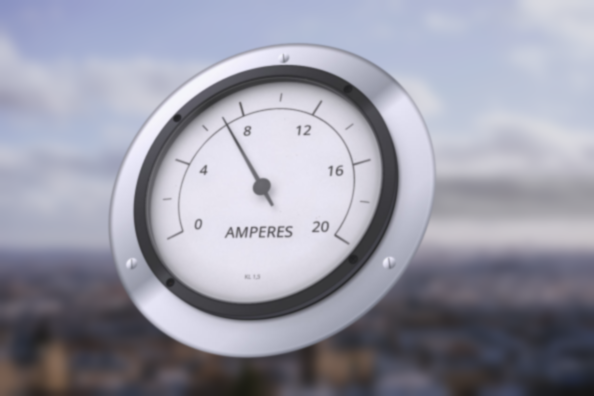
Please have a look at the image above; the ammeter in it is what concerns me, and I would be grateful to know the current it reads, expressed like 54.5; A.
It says 7; A
